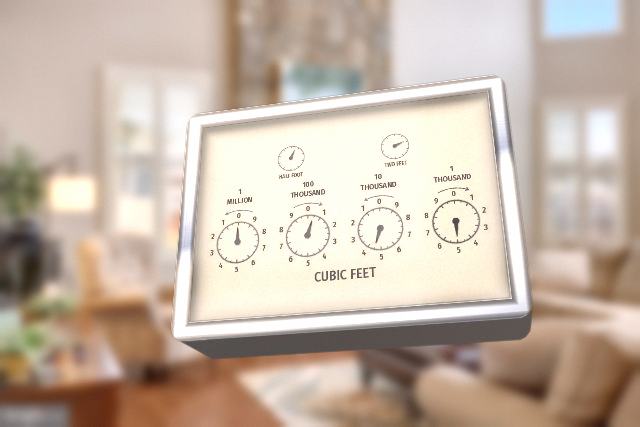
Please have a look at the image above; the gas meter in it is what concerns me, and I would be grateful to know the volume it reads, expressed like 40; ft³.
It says 4500; ft³
